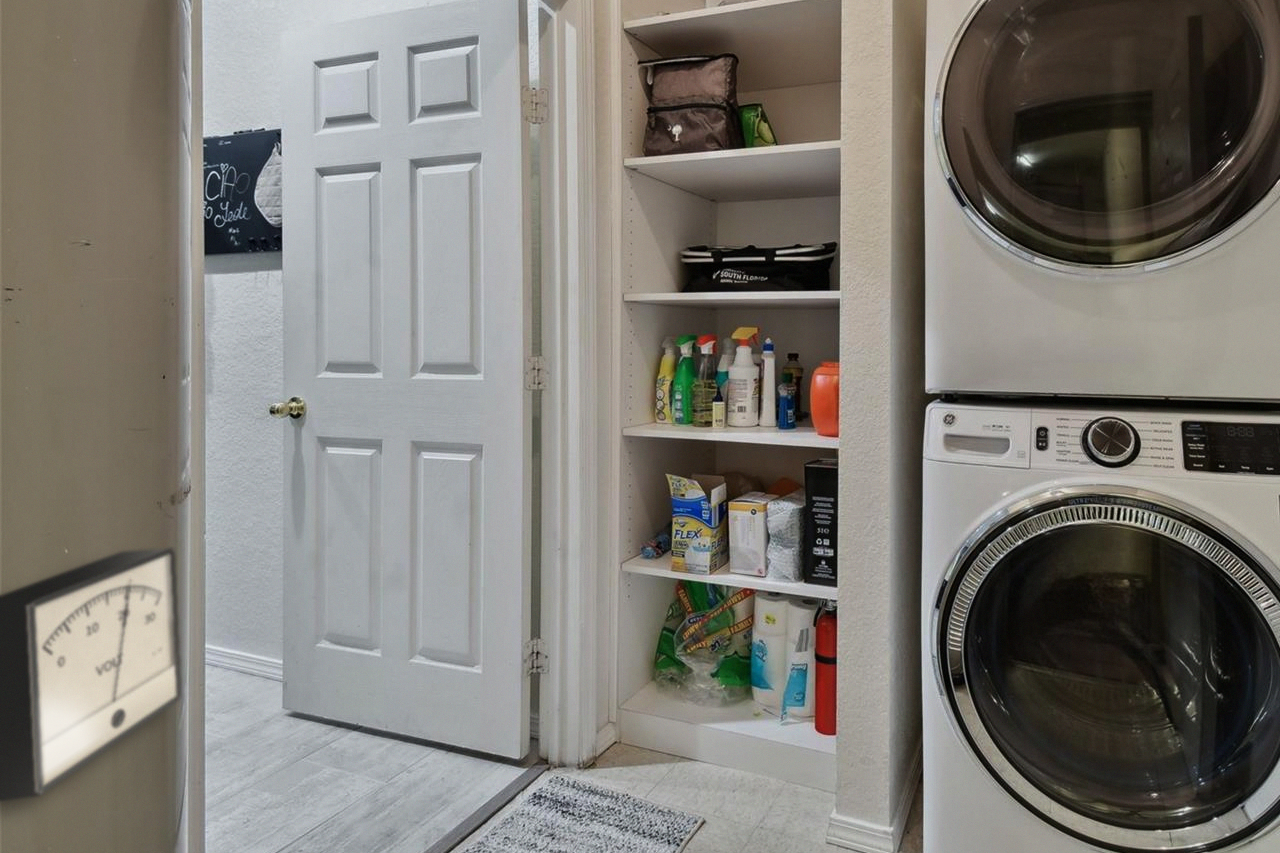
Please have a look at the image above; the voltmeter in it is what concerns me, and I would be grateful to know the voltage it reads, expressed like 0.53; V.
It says 20; V
